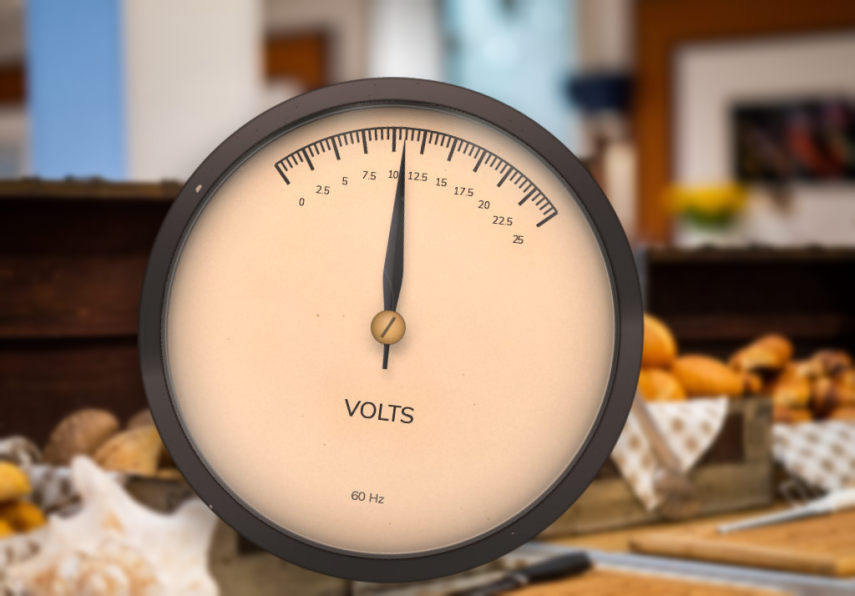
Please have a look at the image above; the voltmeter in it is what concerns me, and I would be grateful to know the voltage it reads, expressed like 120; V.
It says 11; V
